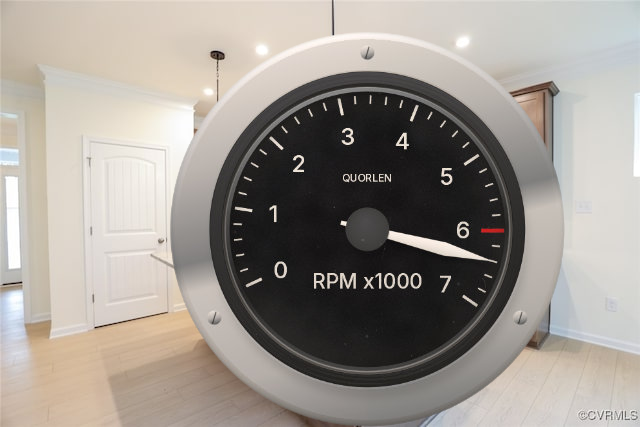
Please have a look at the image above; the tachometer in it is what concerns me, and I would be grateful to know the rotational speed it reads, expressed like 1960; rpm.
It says 6400; rpm
